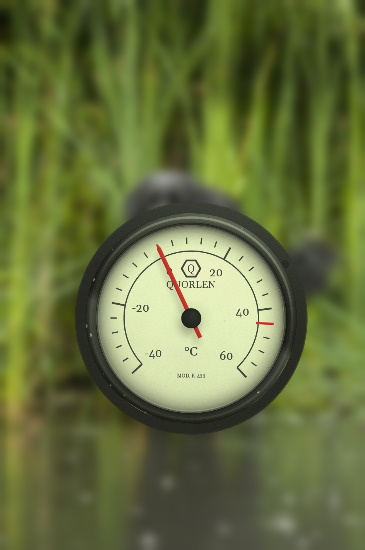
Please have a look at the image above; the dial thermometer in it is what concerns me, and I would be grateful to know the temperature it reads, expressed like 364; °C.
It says 0; °C
